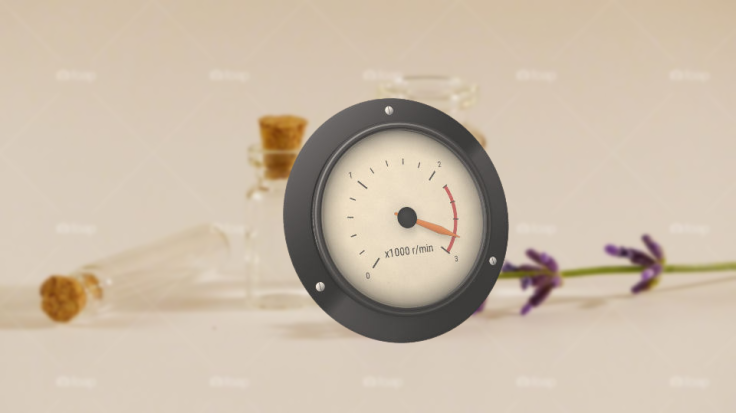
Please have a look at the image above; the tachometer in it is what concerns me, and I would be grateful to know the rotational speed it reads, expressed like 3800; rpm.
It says 2800; rpm
